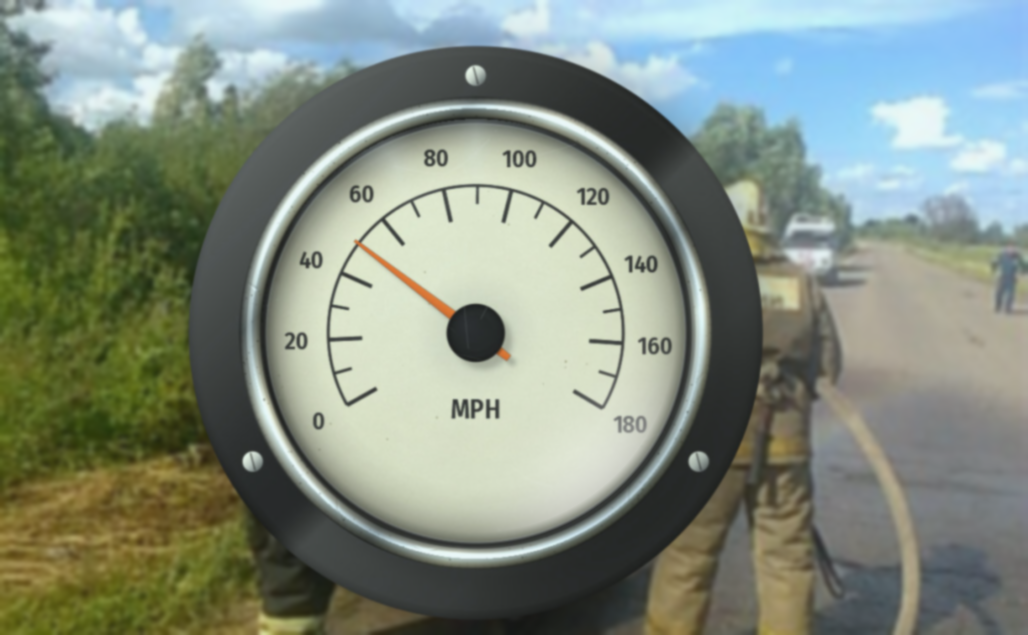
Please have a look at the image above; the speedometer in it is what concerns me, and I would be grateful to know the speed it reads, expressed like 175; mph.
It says 50; mph
